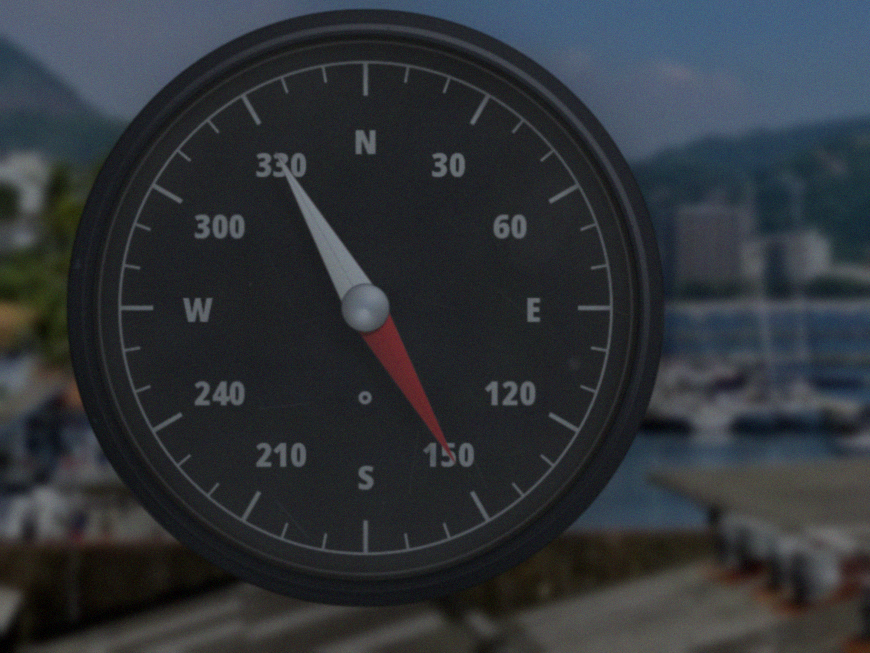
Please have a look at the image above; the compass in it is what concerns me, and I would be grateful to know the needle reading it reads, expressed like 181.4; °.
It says 150; °
